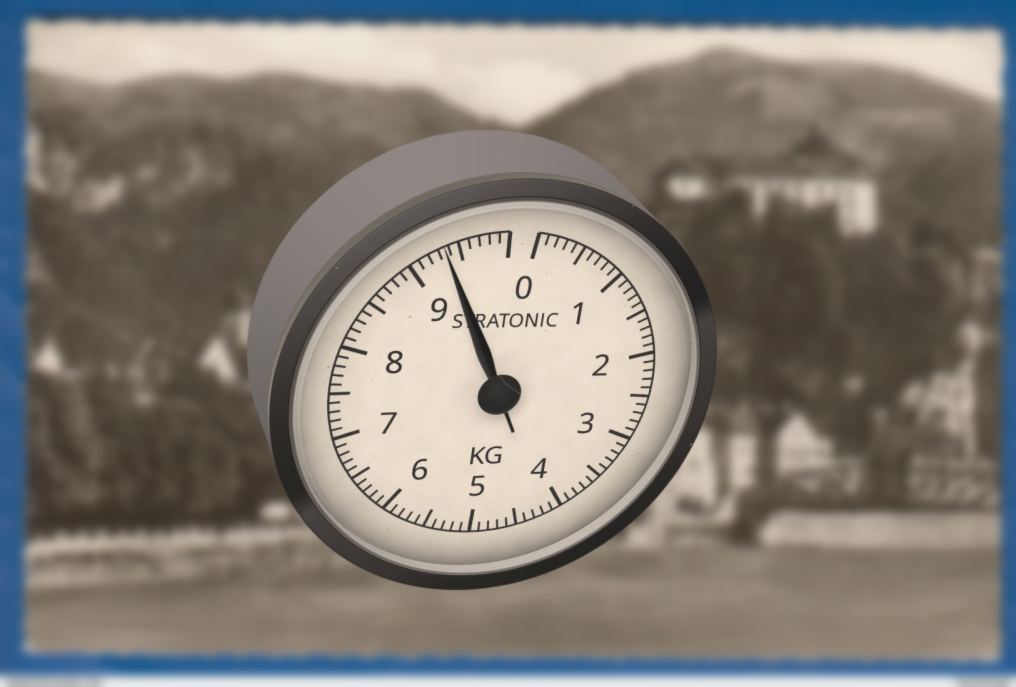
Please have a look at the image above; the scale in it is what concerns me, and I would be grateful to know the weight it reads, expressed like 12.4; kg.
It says 9.35; kg
